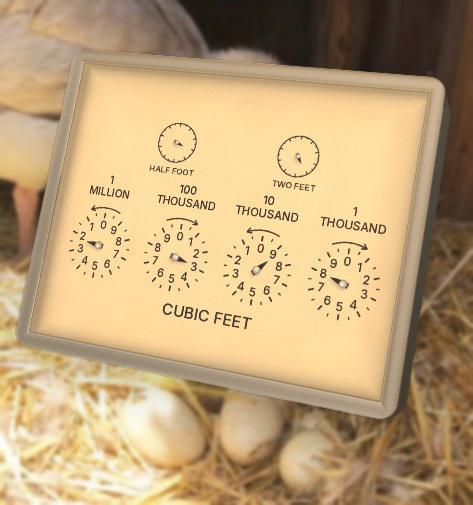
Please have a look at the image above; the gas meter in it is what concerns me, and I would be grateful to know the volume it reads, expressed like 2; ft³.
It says 228800; ft³
